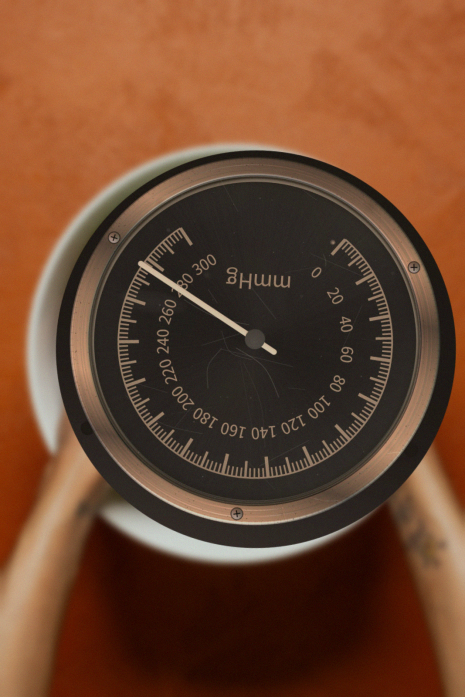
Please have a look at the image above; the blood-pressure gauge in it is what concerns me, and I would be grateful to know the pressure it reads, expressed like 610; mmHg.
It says 276; mmHg
